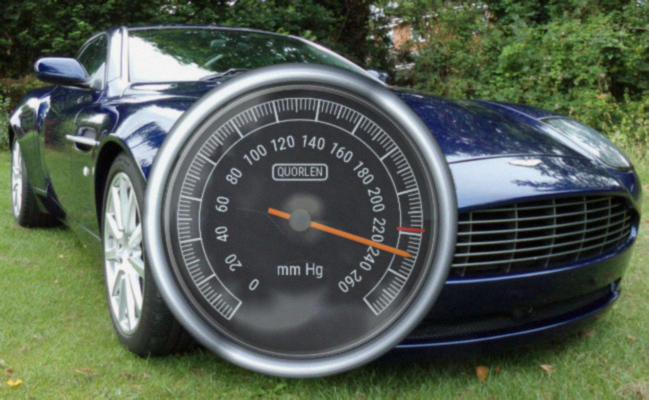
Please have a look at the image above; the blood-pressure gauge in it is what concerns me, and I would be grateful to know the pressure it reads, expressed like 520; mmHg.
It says 230; mmHg
